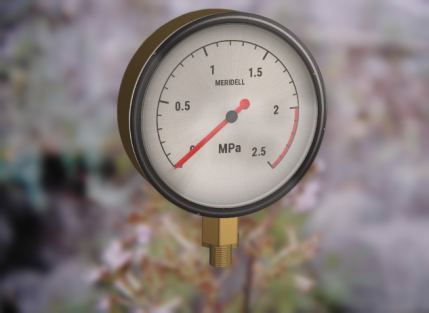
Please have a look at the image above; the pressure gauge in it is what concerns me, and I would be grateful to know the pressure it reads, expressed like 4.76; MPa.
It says 0; MPa
